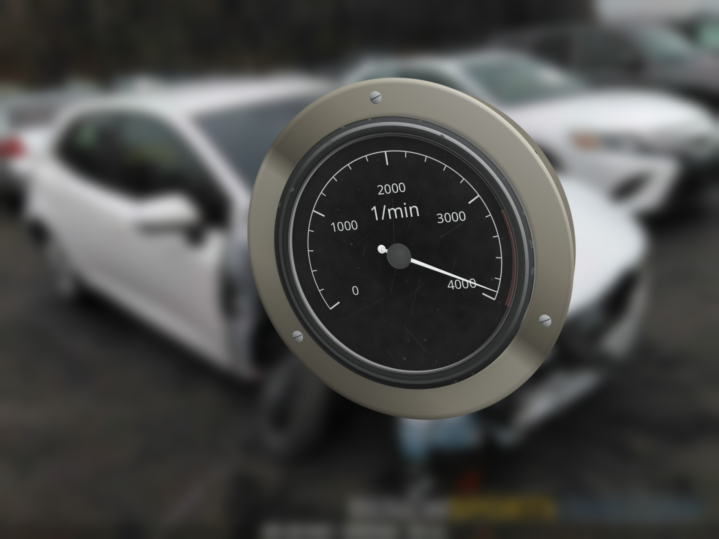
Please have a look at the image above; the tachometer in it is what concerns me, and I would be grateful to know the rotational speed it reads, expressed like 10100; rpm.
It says 3900; rpm
